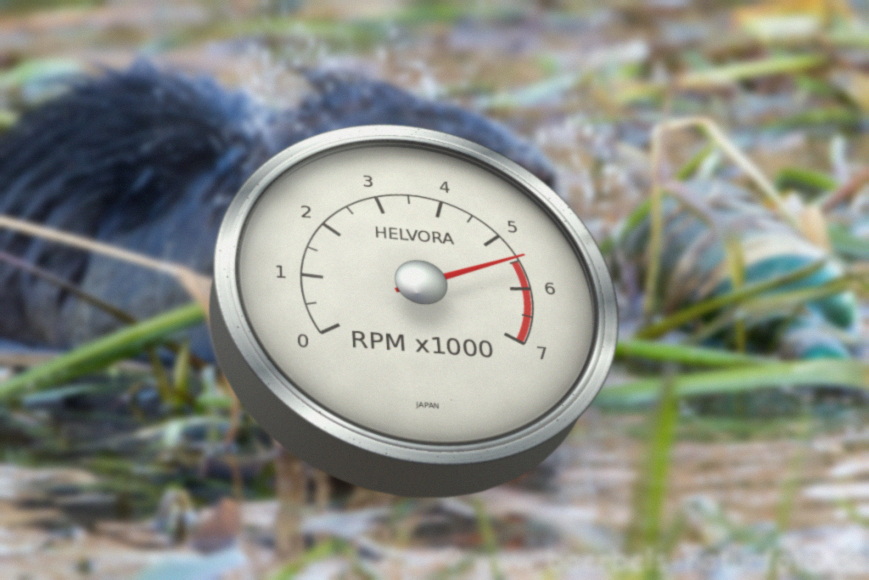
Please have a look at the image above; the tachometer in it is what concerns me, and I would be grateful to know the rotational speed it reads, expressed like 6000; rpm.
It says 5500; rpm
